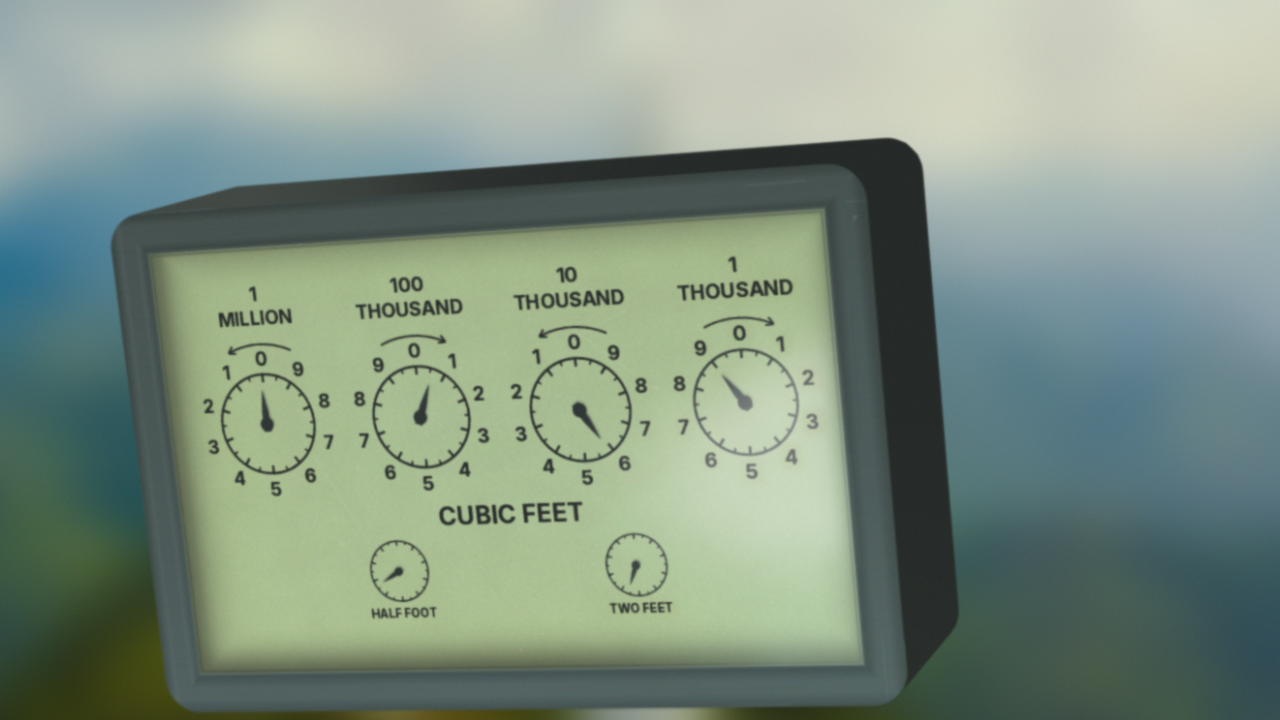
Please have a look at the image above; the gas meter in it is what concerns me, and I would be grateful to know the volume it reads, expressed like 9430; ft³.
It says 5900; ft³
